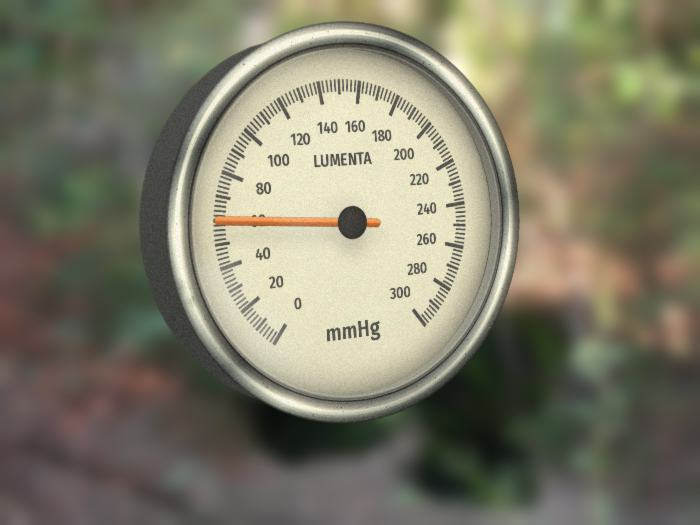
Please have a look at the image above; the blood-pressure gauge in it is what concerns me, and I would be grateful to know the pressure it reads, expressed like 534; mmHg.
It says 60; mmHg
